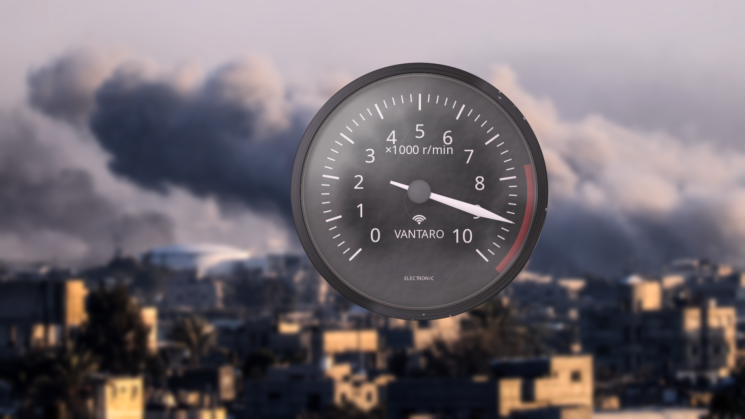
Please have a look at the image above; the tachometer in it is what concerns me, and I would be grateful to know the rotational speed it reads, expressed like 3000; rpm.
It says 9000; rpm
